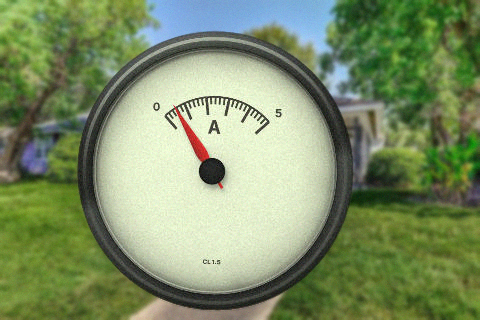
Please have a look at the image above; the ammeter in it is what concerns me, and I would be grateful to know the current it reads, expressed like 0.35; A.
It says 0.6; A
